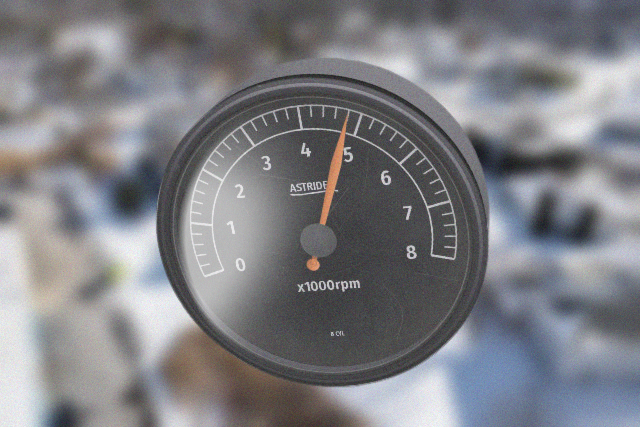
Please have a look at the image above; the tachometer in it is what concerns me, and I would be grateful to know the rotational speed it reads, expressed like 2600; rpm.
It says 4800; rpm
